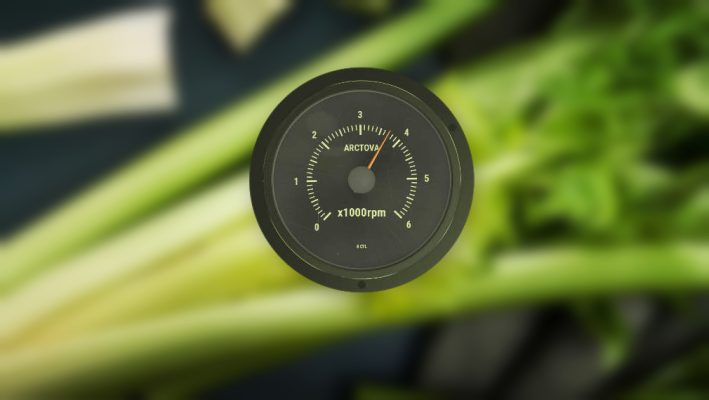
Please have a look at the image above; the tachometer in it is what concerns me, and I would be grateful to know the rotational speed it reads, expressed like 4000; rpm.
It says 3700; rpm
